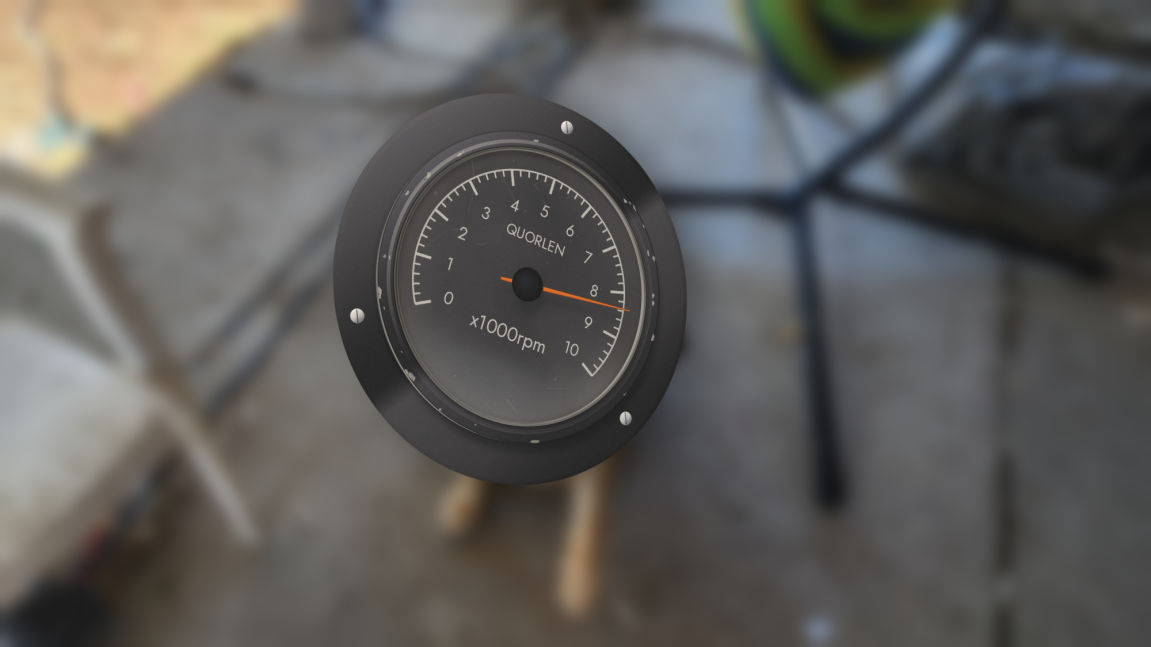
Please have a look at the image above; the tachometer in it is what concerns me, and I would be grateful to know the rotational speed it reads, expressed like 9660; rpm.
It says 8400; rpm
